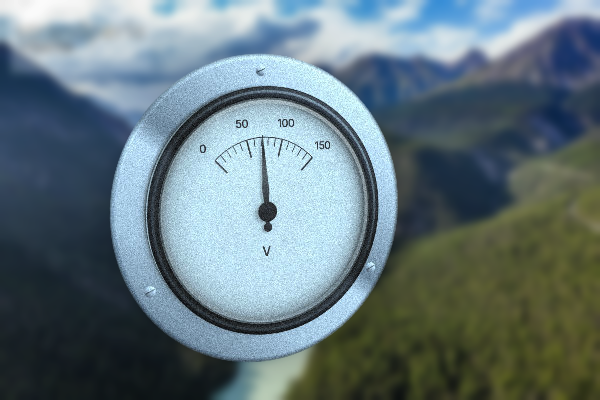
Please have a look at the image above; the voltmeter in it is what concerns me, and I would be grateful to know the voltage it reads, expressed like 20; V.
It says 70; V
